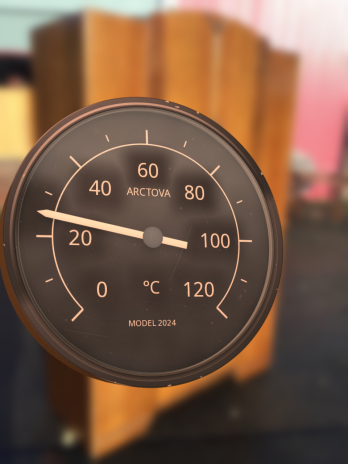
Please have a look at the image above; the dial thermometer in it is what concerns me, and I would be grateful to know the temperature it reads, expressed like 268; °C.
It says 25; °C
